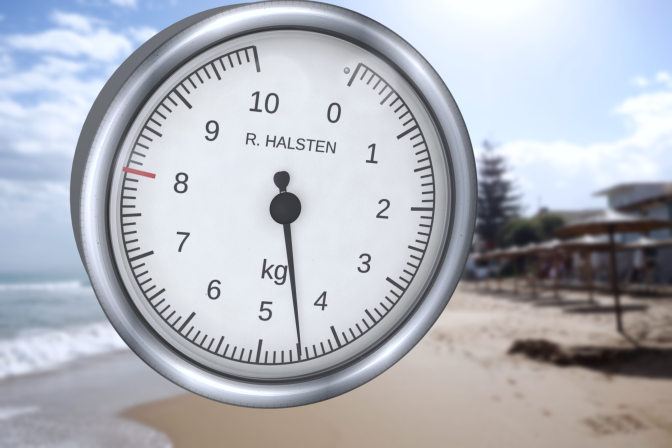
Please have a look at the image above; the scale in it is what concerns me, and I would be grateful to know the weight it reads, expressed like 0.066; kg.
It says 4.5; kg
